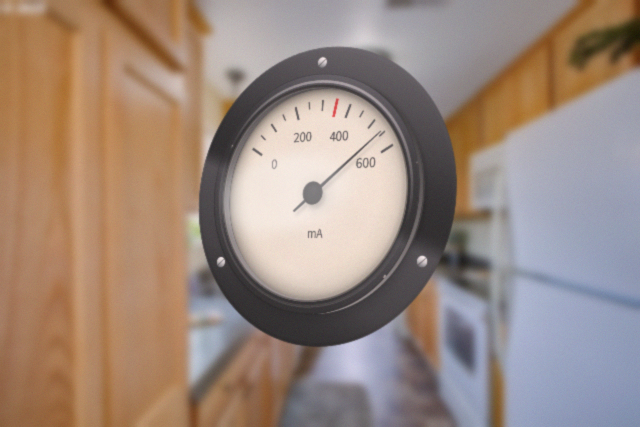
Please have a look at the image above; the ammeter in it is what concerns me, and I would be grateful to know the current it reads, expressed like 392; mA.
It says 550; mA
